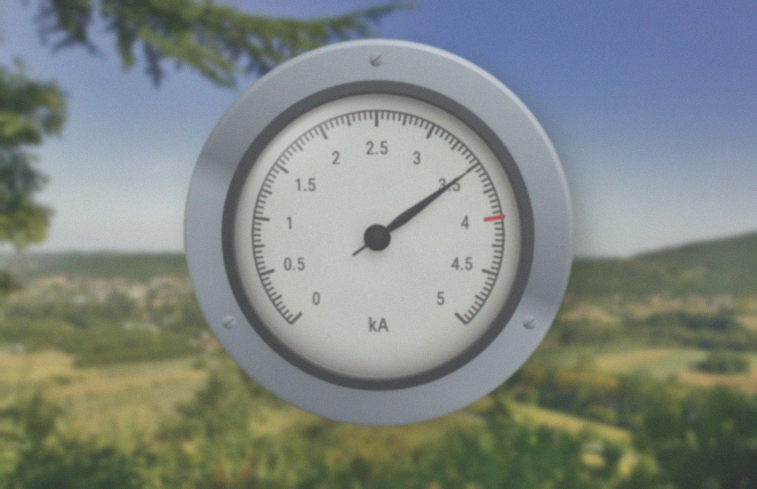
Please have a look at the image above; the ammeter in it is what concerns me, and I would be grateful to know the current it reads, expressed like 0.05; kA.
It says 3.5; kA
